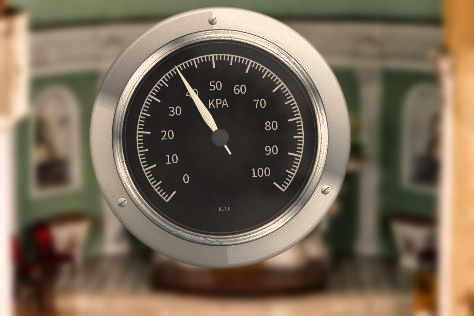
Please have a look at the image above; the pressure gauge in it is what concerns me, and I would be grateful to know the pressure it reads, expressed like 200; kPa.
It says 40; kPa
